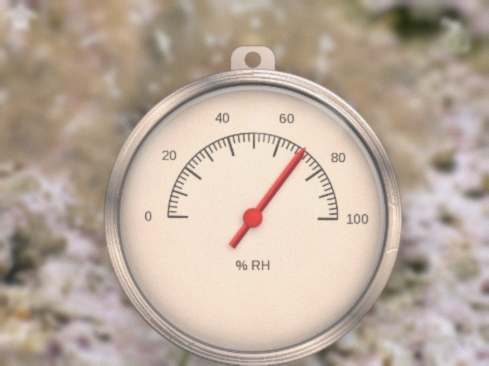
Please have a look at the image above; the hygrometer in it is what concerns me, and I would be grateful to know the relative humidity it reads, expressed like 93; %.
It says 70; %
